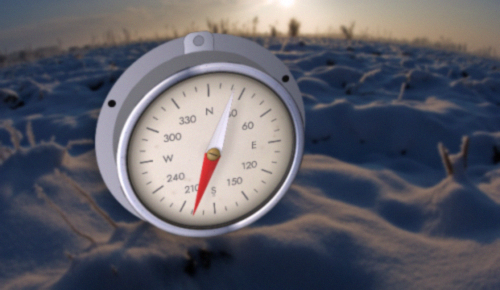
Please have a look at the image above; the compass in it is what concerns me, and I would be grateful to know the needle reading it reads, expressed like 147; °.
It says 200; °
